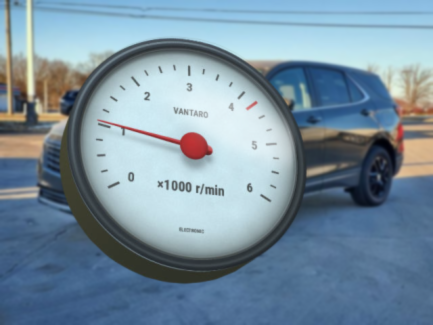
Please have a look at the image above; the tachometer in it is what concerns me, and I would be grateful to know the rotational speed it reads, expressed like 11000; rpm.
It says 1000; rpm
